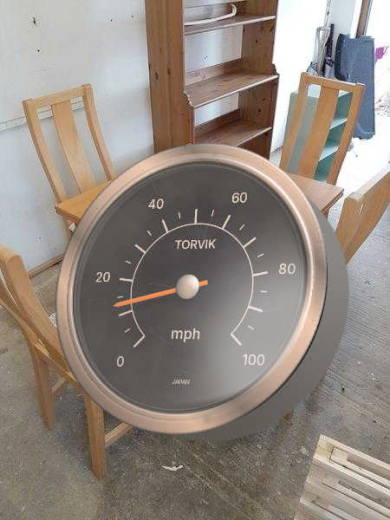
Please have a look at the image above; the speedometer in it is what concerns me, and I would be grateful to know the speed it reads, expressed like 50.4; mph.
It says 12.5; mph
